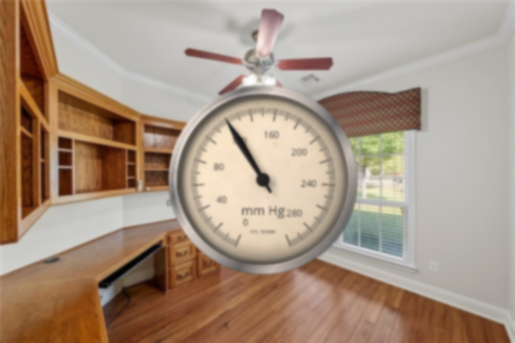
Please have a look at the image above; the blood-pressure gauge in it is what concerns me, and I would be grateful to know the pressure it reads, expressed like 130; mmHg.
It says 120; mmHg
